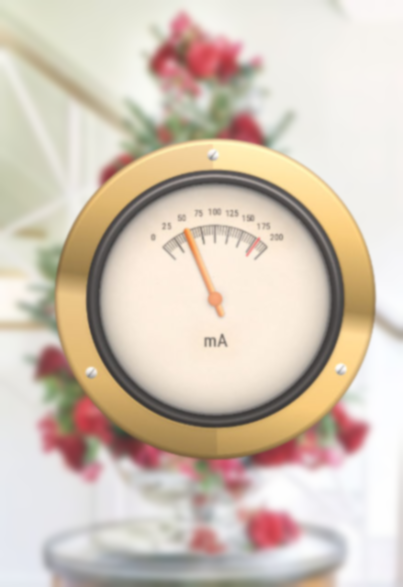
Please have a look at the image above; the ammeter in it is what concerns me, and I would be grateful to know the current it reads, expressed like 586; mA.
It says 50; mA
